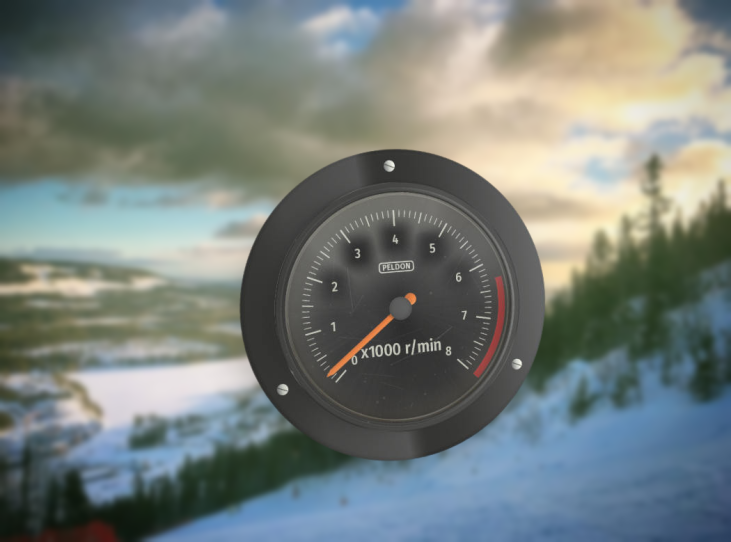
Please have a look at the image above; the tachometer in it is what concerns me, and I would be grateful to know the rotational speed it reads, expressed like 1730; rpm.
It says 200; rpm
